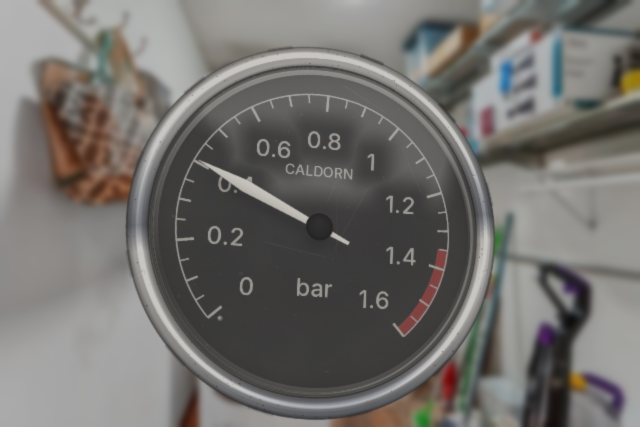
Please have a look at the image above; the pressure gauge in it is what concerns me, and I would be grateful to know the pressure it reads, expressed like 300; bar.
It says 0.4; bar
